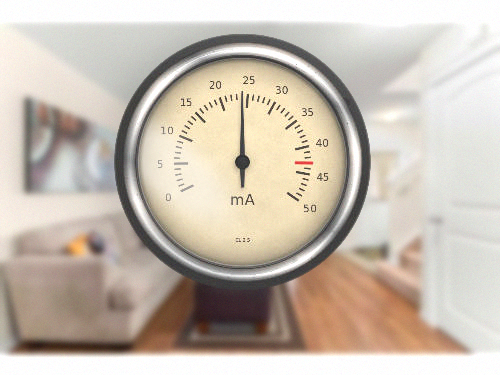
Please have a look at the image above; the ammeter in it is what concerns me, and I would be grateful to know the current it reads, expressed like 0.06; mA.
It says 24; mA
